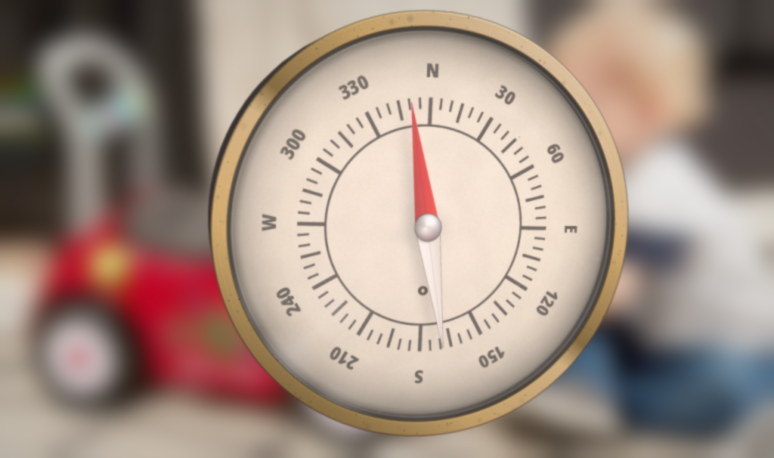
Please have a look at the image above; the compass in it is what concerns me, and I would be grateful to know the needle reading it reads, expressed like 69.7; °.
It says 350; °
